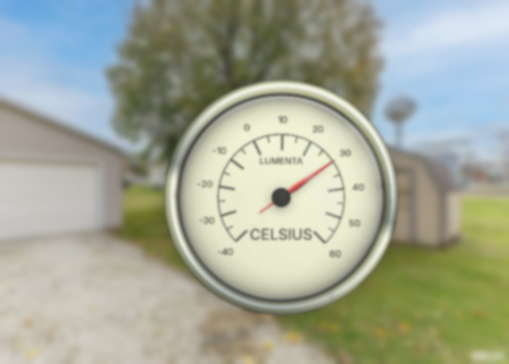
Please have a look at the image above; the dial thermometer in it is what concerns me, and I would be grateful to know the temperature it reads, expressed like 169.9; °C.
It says 30; °C
